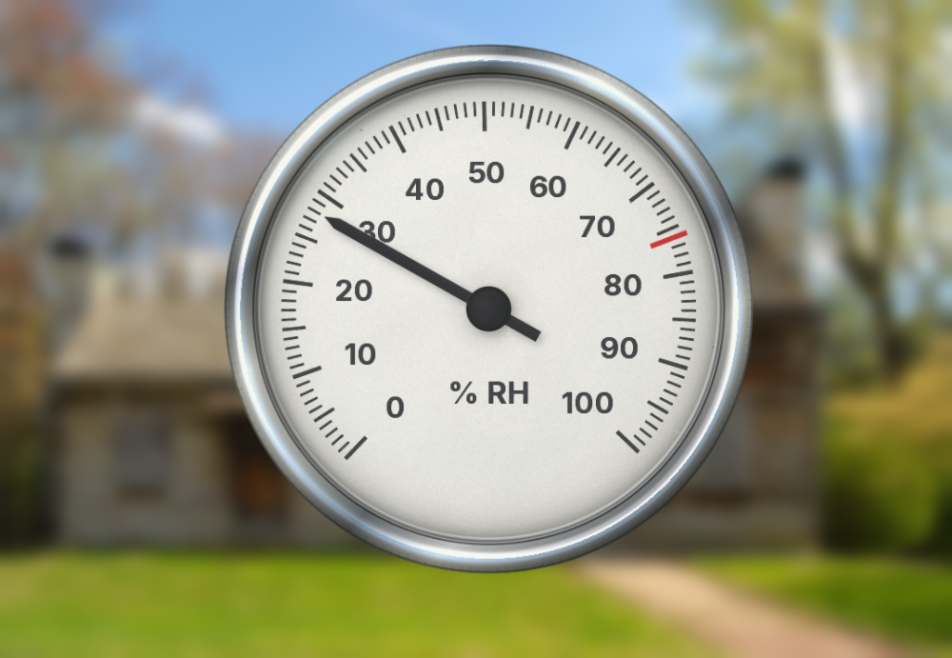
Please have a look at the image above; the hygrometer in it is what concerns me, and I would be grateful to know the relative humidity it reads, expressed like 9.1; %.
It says 28; %
